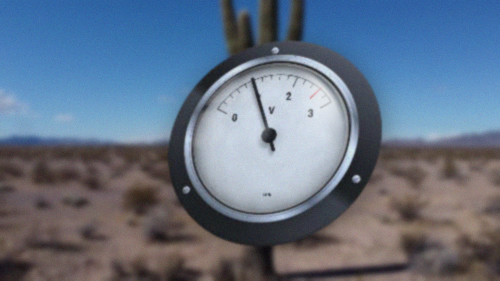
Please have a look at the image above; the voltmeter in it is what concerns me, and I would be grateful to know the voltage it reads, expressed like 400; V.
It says 1; V
